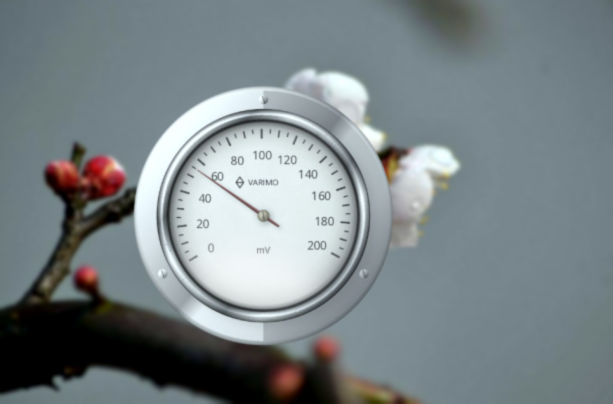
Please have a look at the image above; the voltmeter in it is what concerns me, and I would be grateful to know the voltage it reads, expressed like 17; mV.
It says 55; mV
